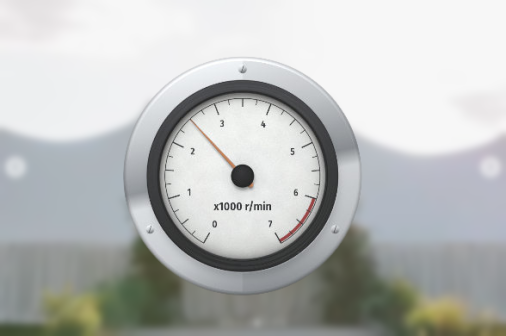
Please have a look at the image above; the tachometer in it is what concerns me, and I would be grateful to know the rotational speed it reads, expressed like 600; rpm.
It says 2500; rpm
